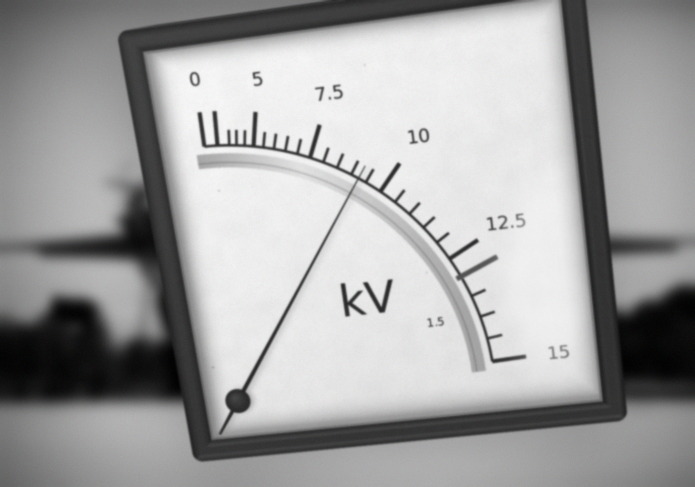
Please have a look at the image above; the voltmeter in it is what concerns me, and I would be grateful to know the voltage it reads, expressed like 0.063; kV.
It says 9.25; kV
